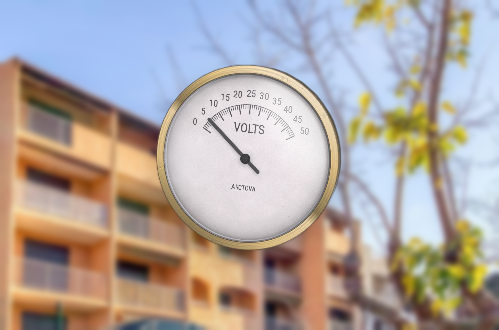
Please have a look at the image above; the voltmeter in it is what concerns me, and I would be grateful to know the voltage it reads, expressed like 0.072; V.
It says 5; V
